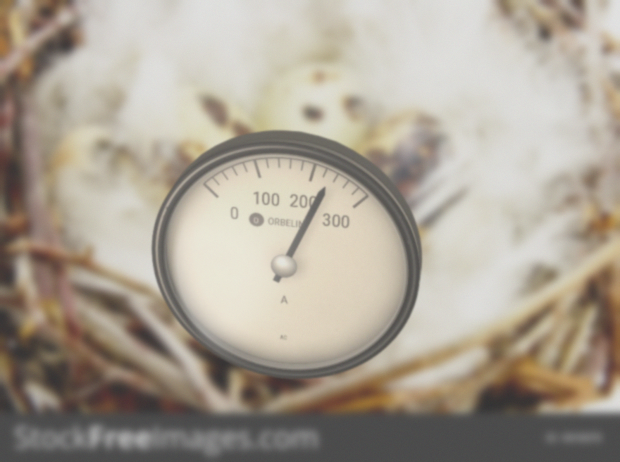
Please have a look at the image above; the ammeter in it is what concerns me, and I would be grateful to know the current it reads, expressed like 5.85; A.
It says 230; A
